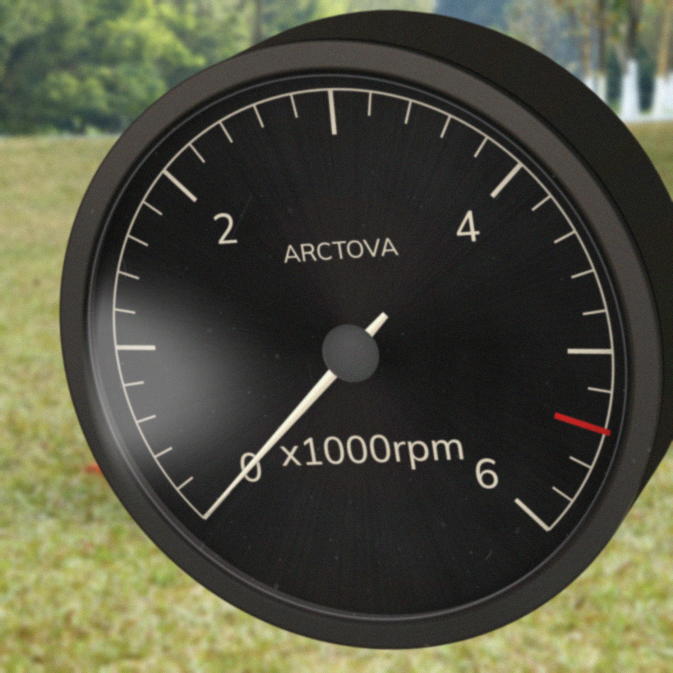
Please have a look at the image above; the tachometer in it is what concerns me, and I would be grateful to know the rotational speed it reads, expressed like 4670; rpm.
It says 0; rpm
